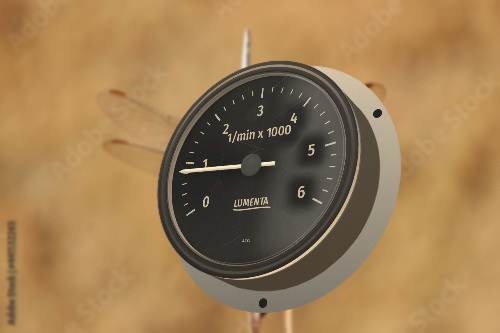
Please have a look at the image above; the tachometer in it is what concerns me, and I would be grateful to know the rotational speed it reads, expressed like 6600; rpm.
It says 800; rpm
